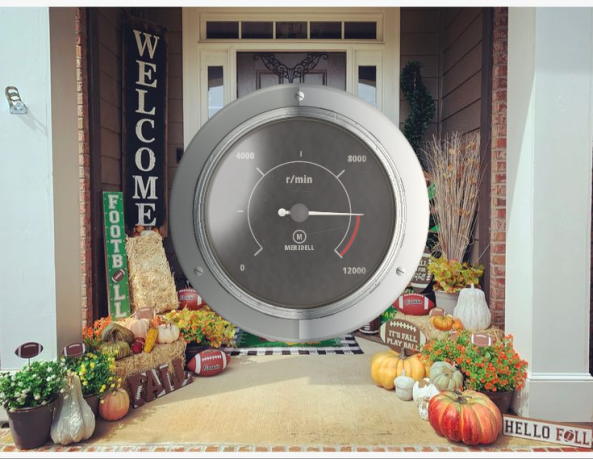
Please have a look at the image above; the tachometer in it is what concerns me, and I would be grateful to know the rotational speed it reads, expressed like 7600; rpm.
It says 10000; rpm
